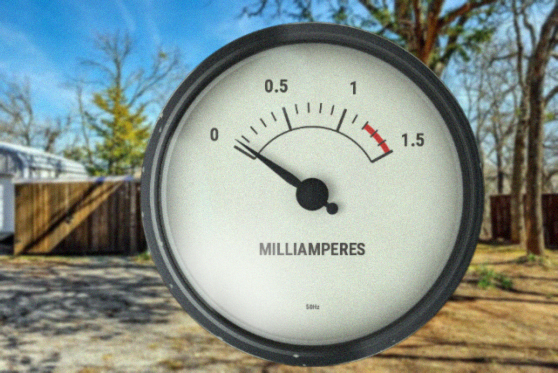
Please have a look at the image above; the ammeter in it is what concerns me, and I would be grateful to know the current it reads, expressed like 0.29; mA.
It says 0.05; mA
